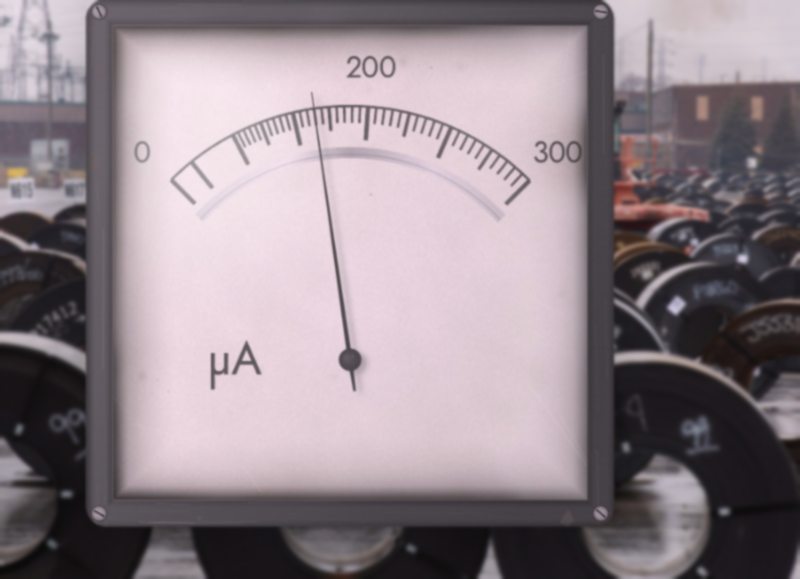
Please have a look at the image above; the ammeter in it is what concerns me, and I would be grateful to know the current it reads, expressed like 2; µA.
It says 165; µA
